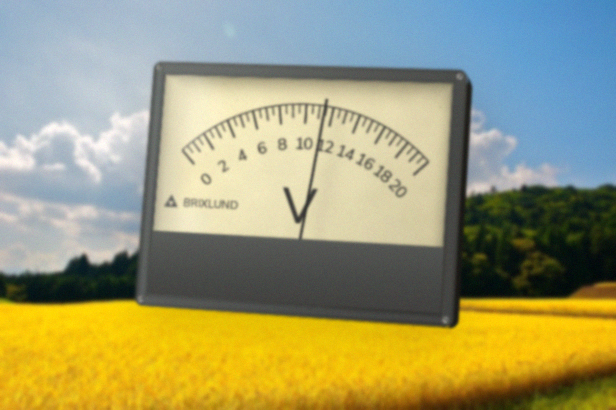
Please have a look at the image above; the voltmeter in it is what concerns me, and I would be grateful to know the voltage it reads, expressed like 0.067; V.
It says 11.5; V
